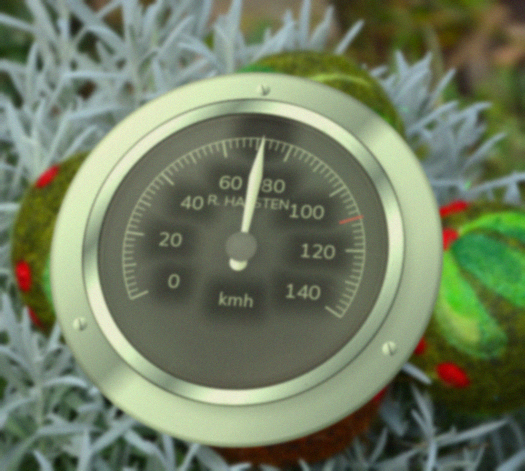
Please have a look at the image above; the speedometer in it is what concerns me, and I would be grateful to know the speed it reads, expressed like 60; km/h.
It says 72; km/h
